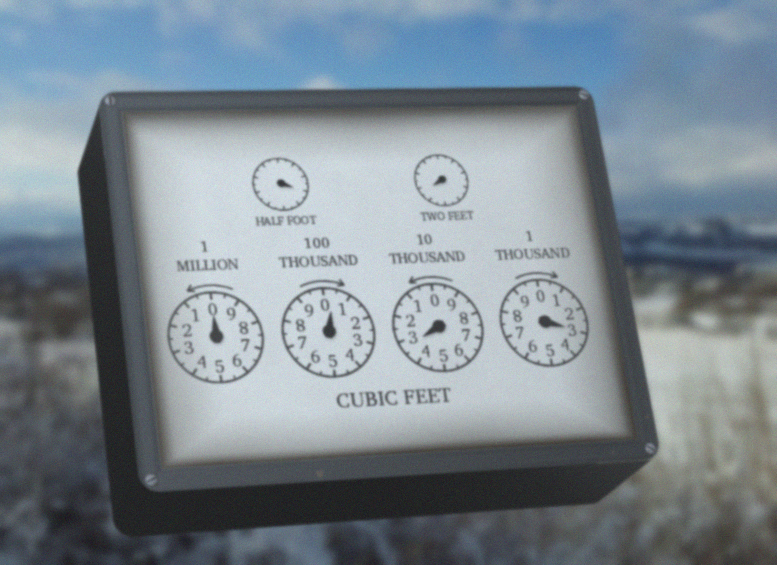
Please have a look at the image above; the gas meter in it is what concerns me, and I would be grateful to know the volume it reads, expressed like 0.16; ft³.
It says 3300; ft³
